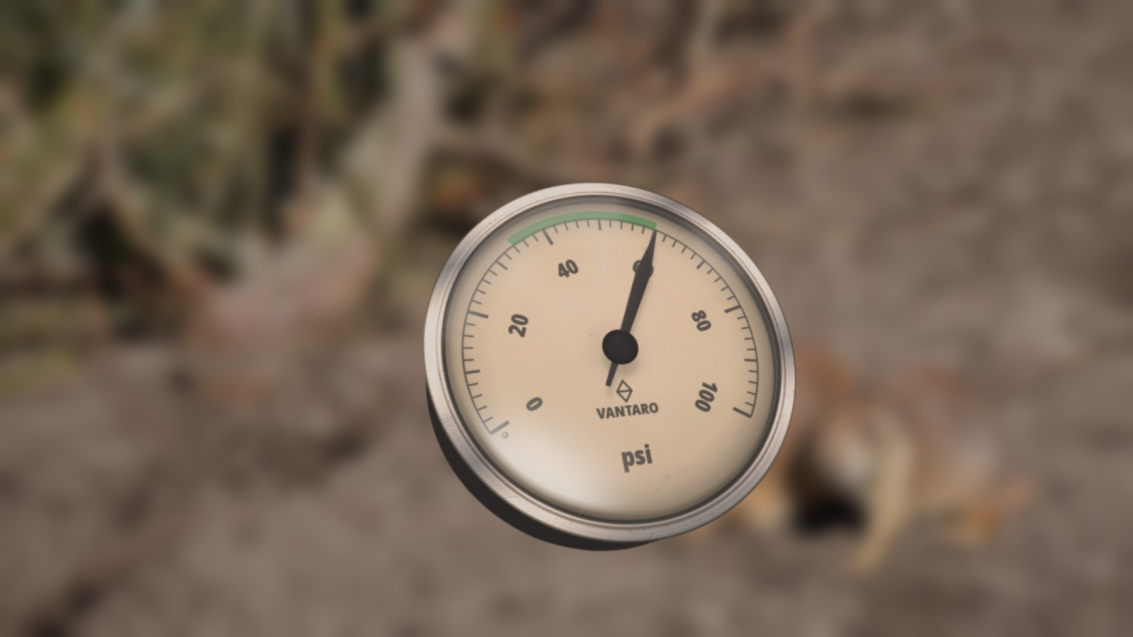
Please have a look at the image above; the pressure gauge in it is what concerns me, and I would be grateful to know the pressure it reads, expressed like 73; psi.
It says 60; psi
